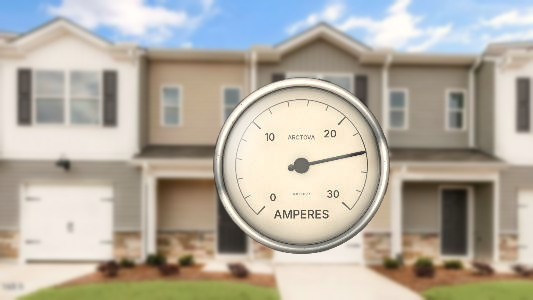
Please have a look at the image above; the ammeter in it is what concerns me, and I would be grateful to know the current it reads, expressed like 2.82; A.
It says 24; A
